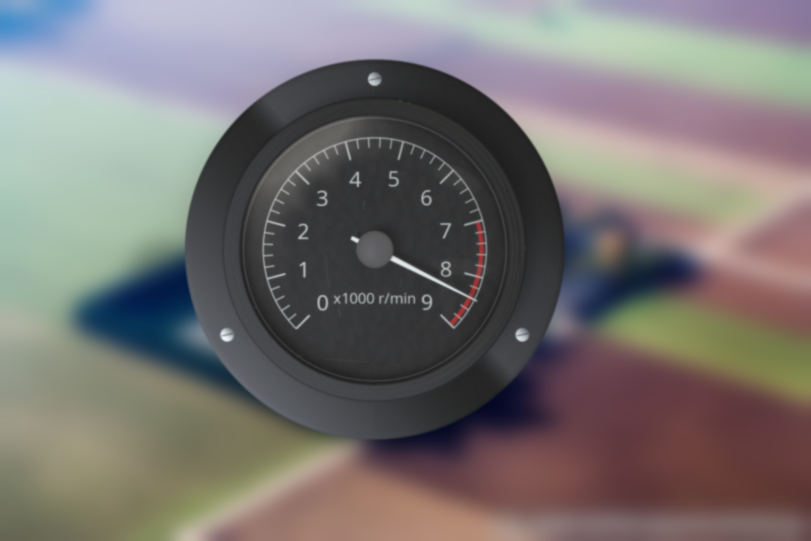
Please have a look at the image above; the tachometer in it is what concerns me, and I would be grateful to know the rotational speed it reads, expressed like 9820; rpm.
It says 8400; rpm
